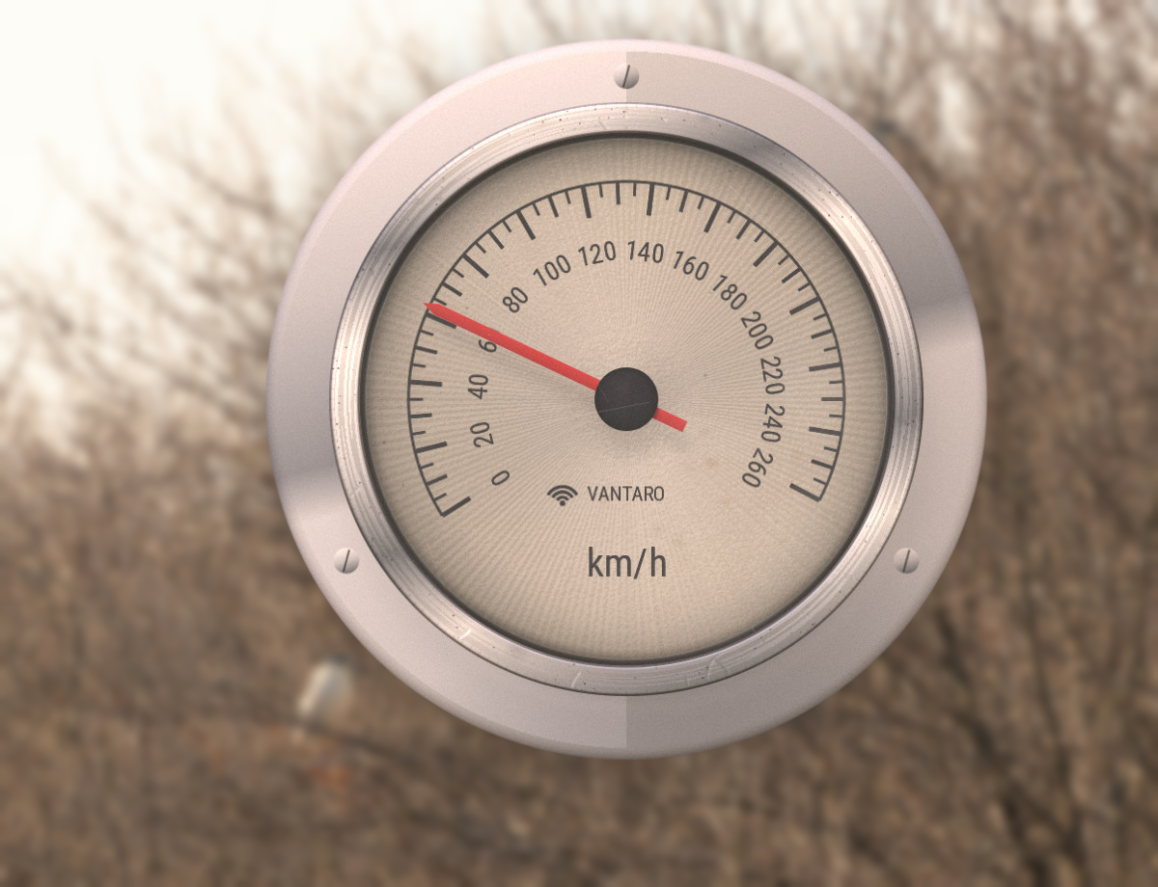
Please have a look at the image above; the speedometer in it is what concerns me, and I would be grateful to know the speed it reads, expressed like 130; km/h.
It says 62.5; km/h
